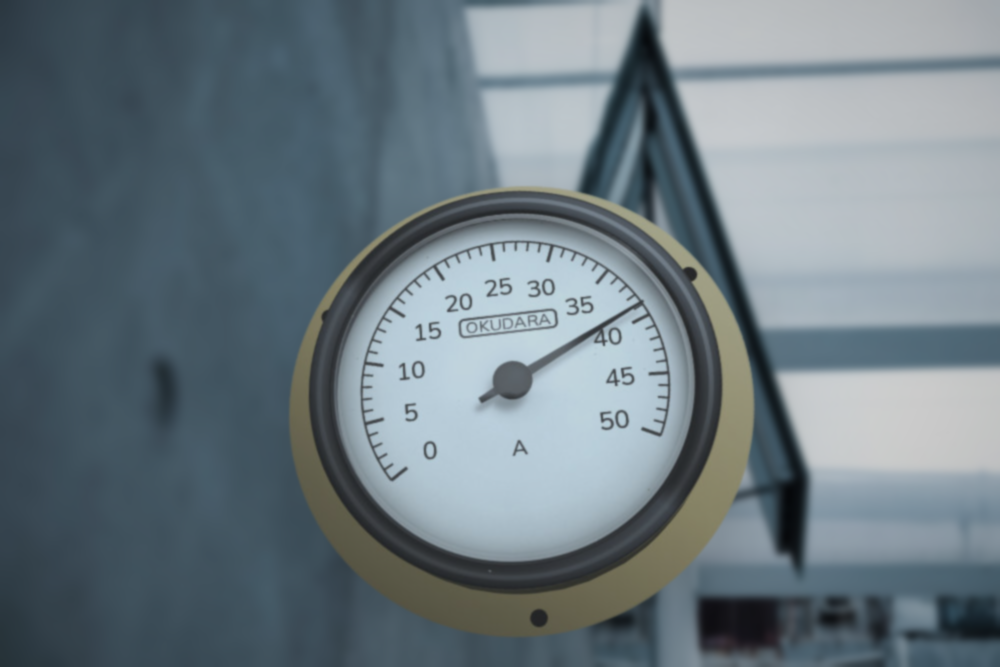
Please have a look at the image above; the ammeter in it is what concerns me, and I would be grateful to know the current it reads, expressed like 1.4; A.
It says 39; A
